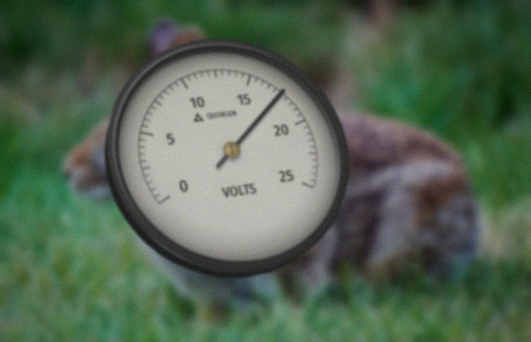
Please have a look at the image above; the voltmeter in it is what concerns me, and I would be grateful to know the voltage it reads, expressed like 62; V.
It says 17.5; V
